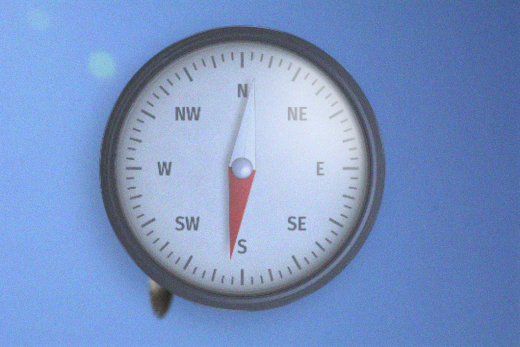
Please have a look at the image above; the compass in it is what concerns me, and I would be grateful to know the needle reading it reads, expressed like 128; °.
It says 187.5; °
